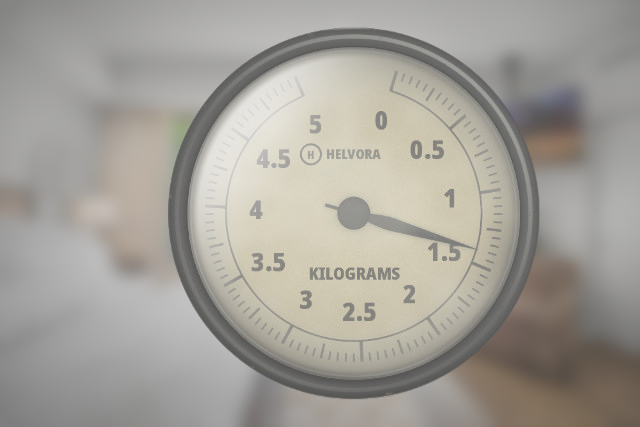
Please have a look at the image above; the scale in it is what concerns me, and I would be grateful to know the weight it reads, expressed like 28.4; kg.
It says 1.4; kg
